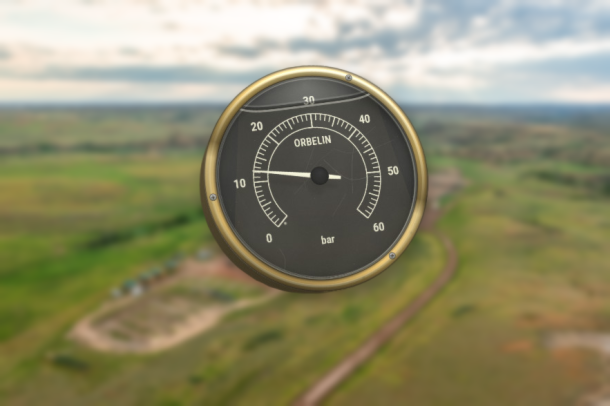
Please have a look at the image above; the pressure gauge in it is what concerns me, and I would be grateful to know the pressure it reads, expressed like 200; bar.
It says 12; bar
